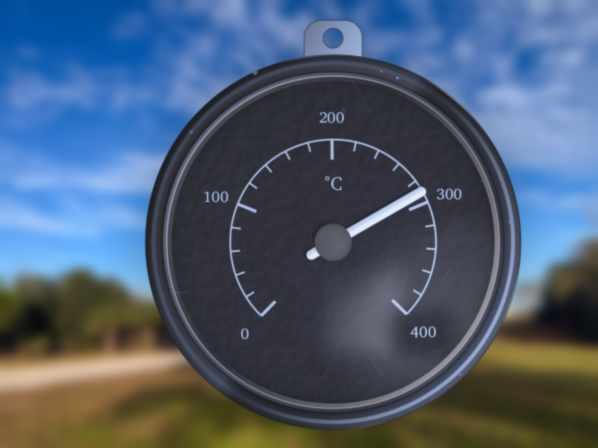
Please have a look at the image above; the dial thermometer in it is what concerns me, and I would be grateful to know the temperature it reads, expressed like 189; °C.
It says 290; °C
